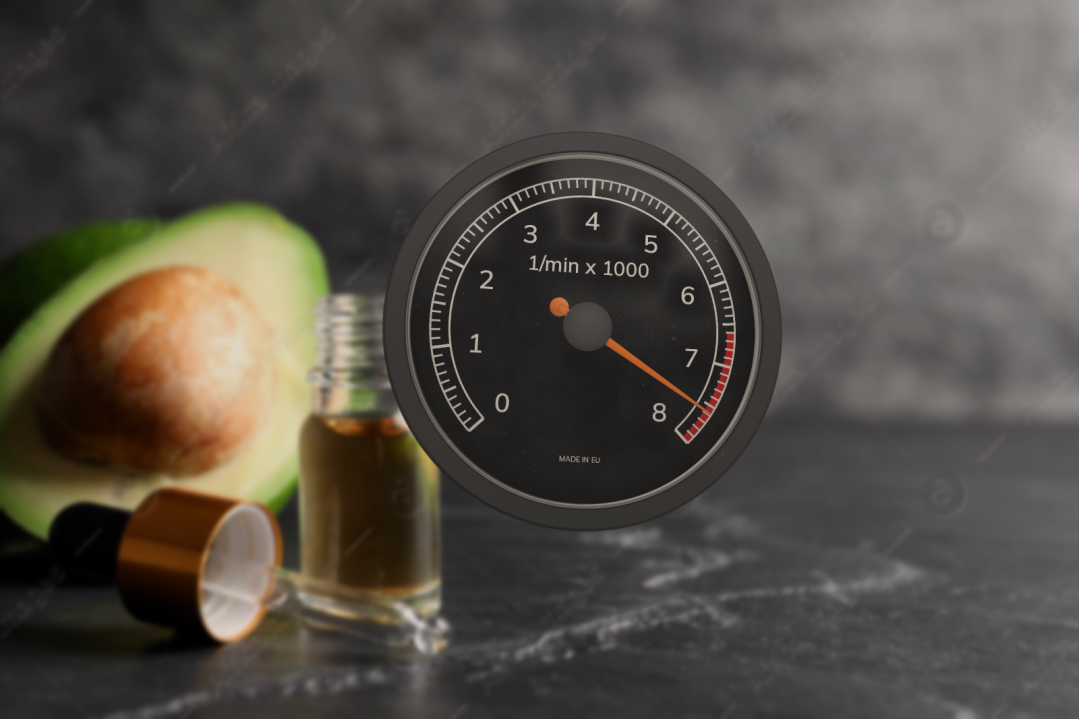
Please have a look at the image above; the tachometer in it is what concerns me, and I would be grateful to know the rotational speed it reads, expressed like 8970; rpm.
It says 7600; rpm
